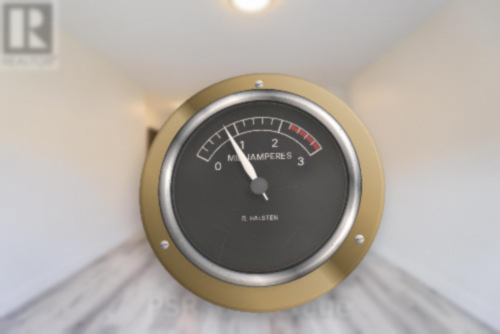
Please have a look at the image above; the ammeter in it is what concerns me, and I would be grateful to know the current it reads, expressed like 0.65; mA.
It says 0.8; mA
